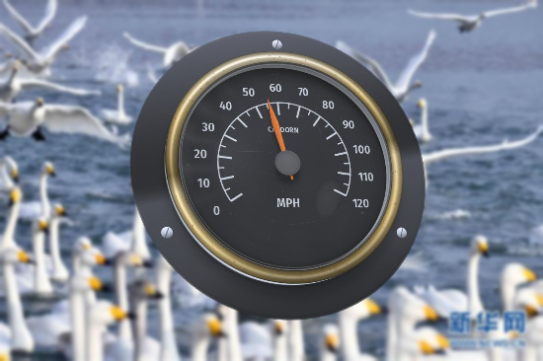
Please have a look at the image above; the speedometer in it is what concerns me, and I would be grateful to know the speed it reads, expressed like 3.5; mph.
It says 55; mph
